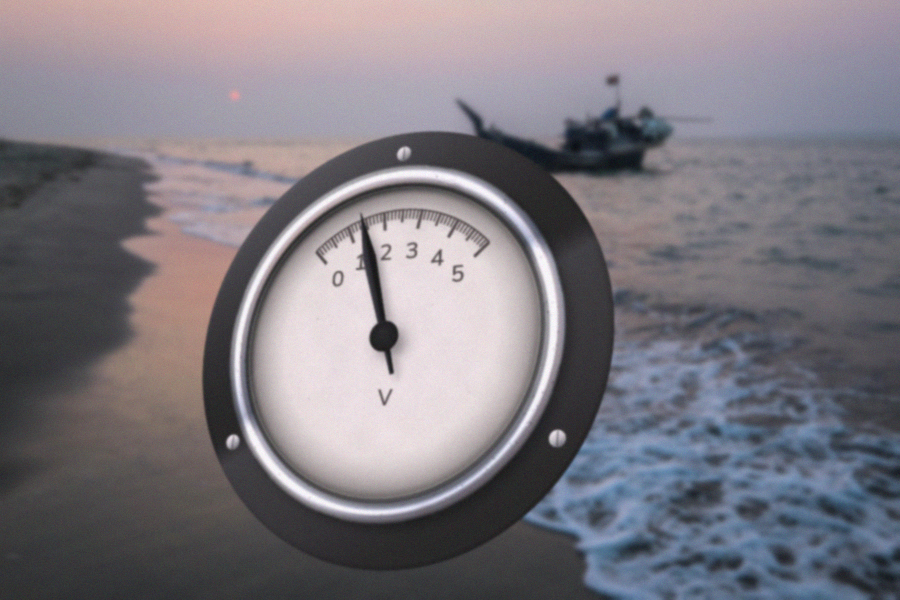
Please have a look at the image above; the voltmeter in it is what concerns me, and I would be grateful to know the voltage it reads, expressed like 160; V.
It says 1.5; V
